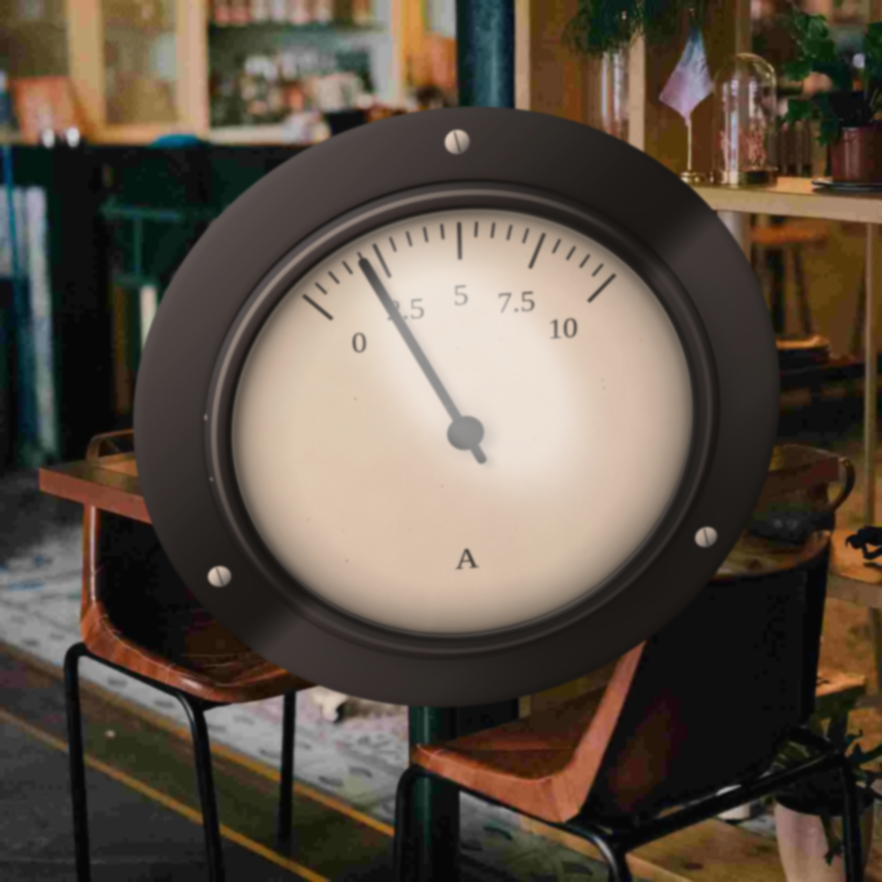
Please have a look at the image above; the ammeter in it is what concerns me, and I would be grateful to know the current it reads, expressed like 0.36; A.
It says 2; A
